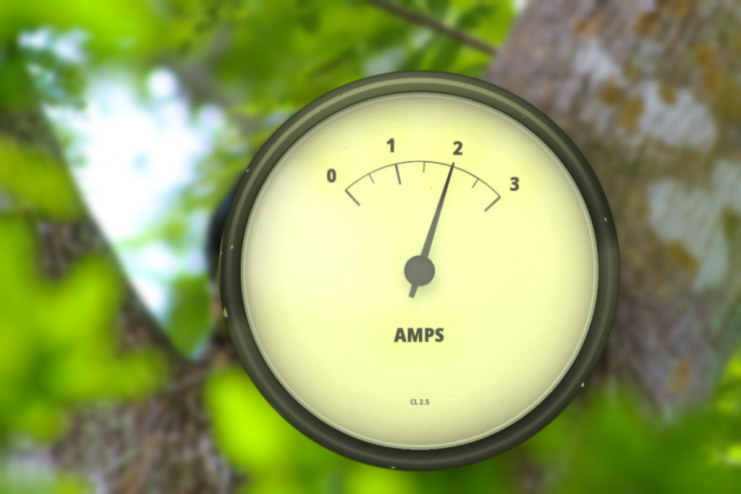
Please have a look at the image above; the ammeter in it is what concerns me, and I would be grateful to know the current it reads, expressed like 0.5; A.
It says 2; A
